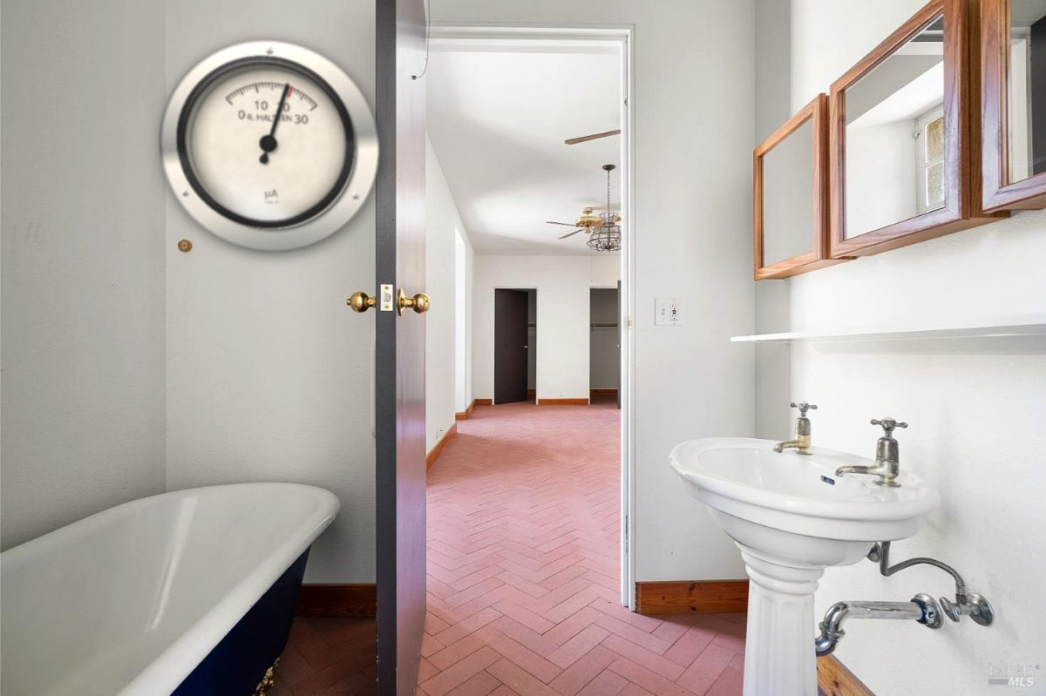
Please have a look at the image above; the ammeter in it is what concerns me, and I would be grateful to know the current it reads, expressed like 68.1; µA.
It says 20; µA
